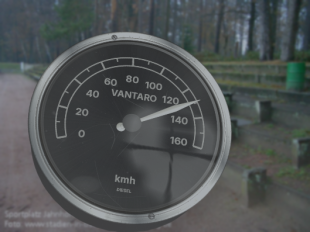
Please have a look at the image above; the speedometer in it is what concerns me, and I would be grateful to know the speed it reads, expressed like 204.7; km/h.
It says 130; km/h
